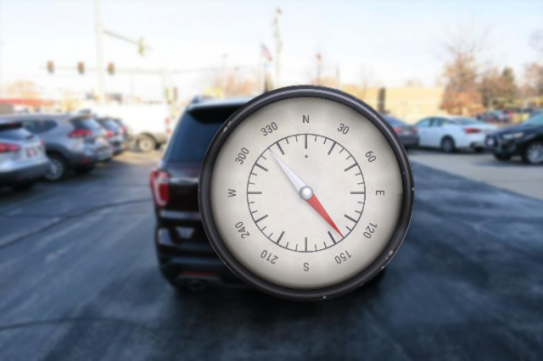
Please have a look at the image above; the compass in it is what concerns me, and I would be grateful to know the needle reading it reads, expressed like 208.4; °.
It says 140; °
